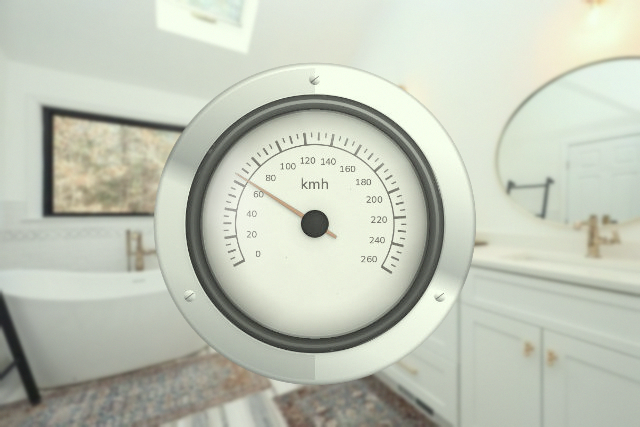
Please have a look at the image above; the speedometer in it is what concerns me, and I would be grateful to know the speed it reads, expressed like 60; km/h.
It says 65; km/h
